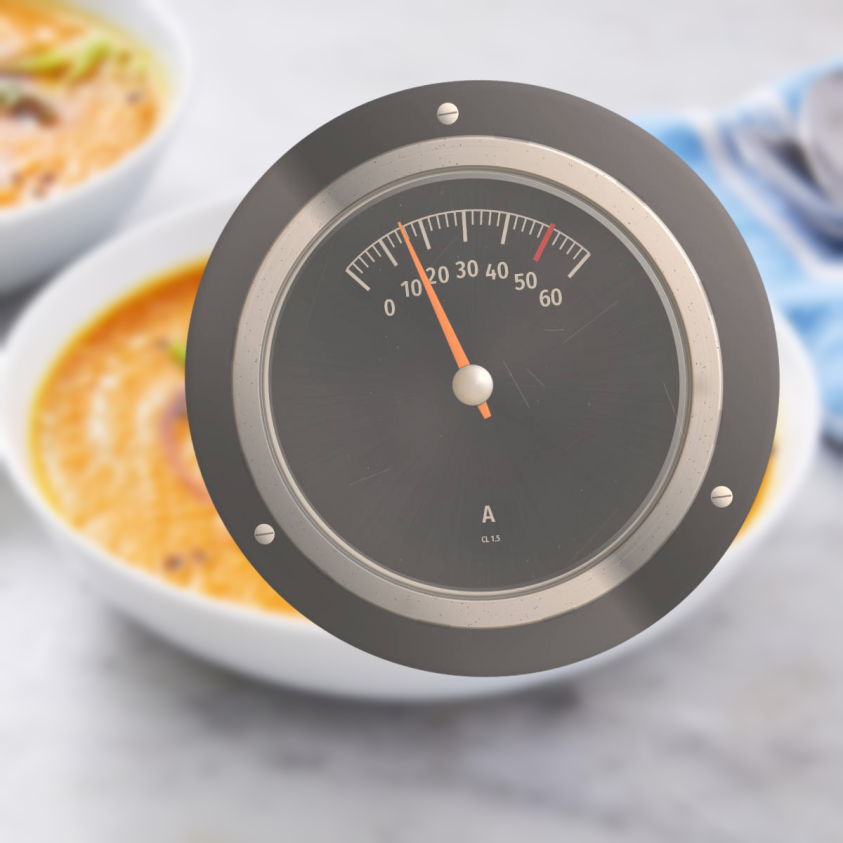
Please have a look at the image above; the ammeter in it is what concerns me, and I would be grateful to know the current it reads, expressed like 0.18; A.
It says 16; A
